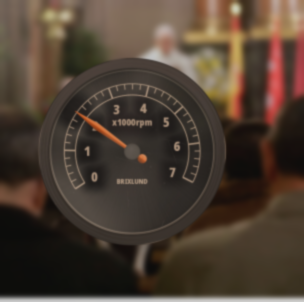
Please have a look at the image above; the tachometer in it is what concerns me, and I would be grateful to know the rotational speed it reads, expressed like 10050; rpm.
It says 2000; rpm
